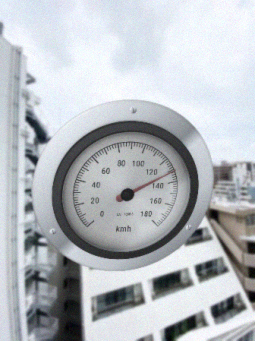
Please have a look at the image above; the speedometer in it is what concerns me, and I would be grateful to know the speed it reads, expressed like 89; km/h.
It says 130; km/h
